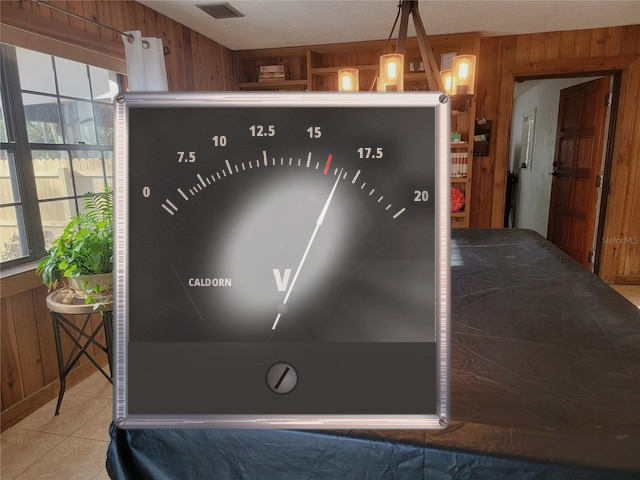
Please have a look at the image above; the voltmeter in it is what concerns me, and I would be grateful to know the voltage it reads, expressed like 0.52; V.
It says 16.75; V
